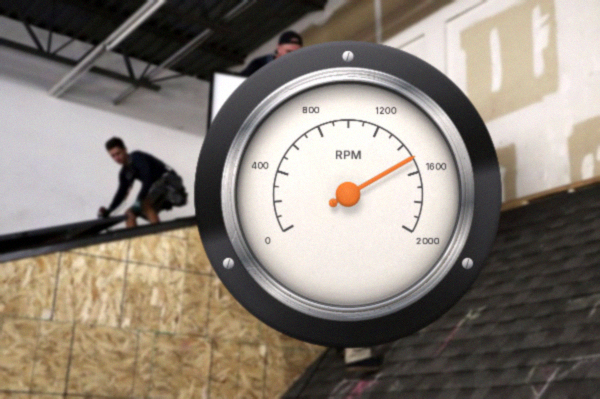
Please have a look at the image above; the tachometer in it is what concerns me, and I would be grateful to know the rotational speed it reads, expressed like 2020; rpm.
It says 1500; rpm
